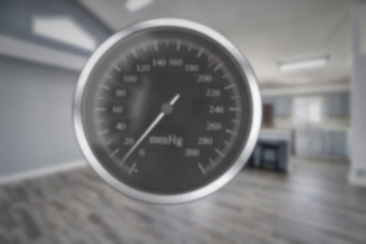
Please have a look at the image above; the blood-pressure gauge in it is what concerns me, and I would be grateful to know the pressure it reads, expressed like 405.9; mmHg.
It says 10; mmHg
